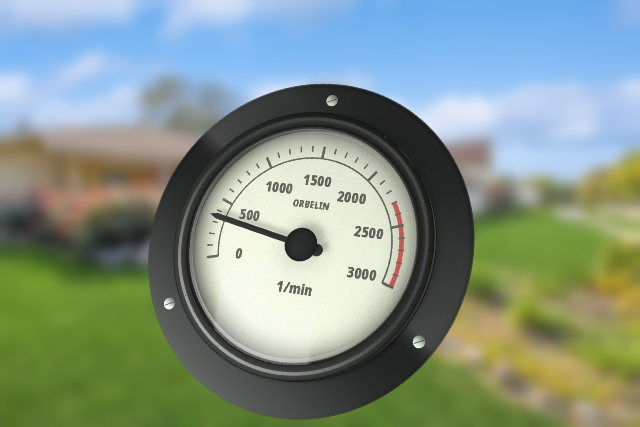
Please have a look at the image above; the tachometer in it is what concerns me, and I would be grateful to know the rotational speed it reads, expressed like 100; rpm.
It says 350; rpm
